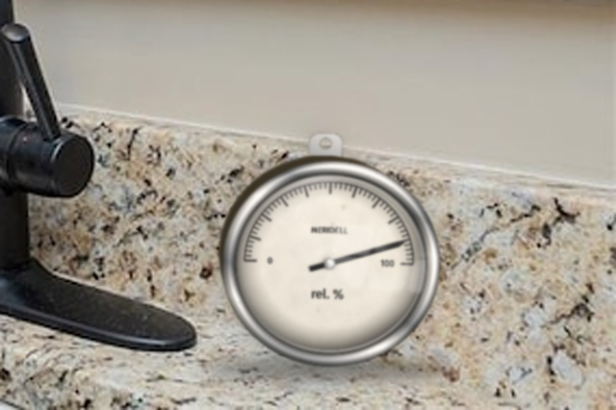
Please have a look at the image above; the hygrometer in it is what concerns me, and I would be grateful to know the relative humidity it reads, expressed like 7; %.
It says 90; %
